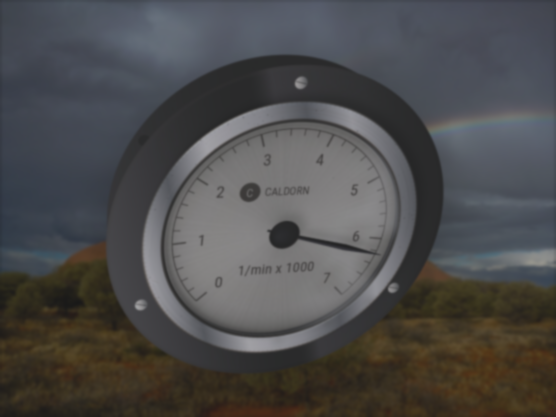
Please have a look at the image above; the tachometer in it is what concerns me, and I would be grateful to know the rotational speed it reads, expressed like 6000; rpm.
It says 6200; rpm
